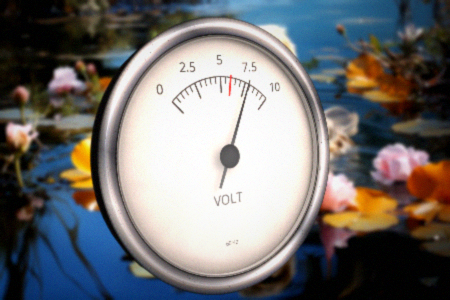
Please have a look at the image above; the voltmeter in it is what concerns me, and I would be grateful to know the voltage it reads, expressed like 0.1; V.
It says 7.5; V
